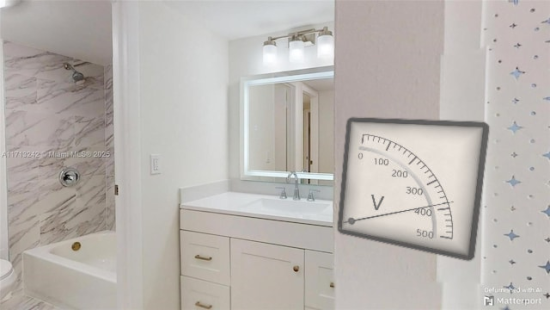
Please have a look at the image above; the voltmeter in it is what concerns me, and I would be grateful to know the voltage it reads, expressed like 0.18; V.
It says 380; V
